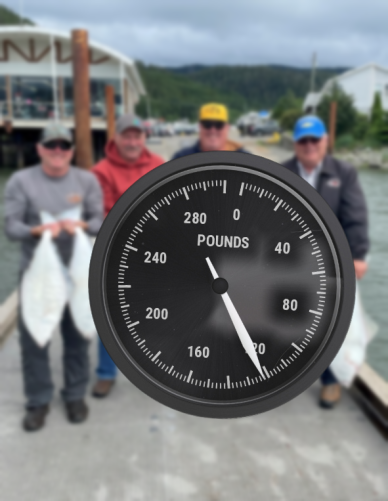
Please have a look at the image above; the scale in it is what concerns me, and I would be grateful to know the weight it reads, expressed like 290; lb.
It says 122; lb
